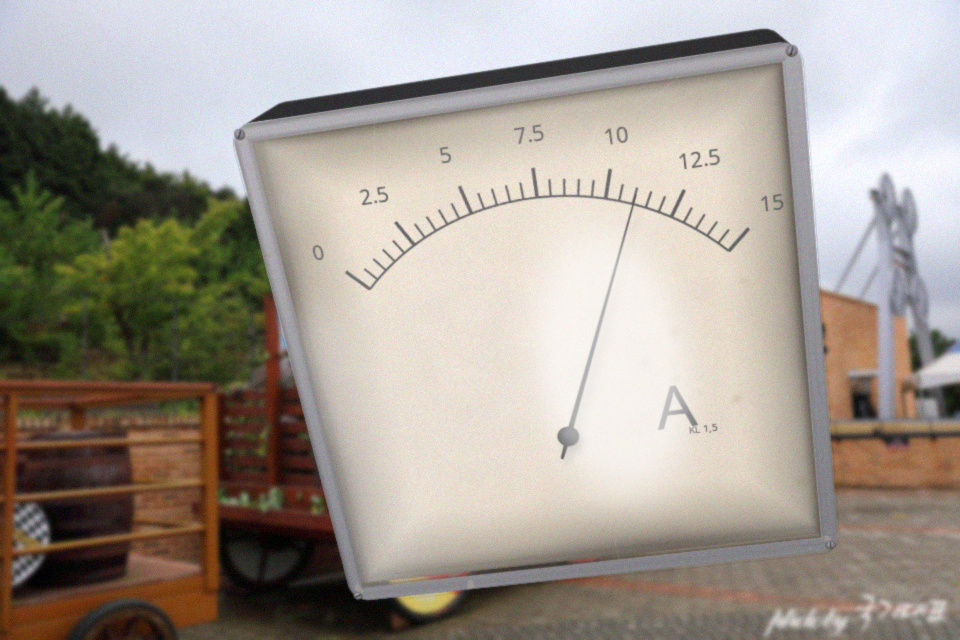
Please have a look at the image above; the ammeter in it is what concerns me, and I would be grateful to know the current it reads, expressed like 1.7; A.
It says 11; A
